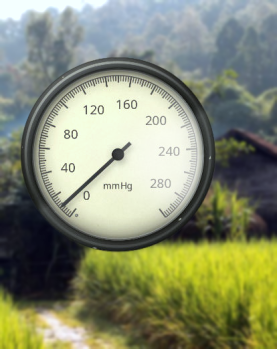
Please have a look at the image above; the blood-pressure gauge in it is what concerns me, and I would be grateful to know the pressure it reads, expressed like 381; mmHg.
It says 10; mmHg
